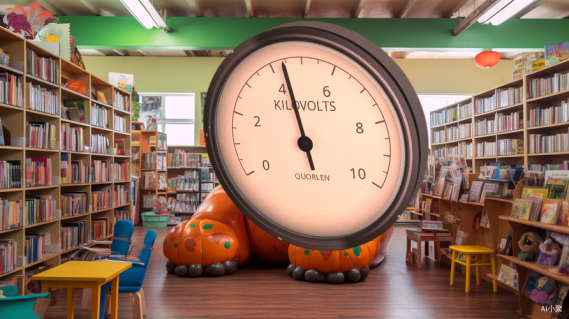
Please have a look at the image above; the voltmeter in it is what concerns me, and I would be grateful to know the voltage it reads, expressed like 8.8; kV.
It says 4.5; kV
